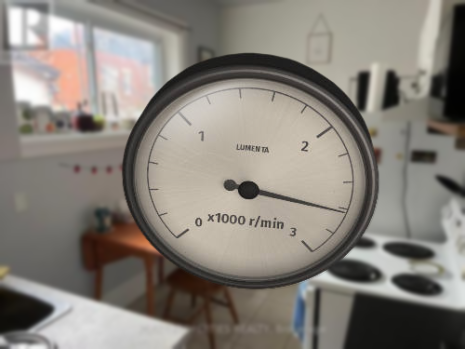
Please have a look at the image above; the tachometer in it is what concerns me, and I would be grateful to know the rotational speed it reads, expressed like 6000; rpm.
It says 2600; rpm
